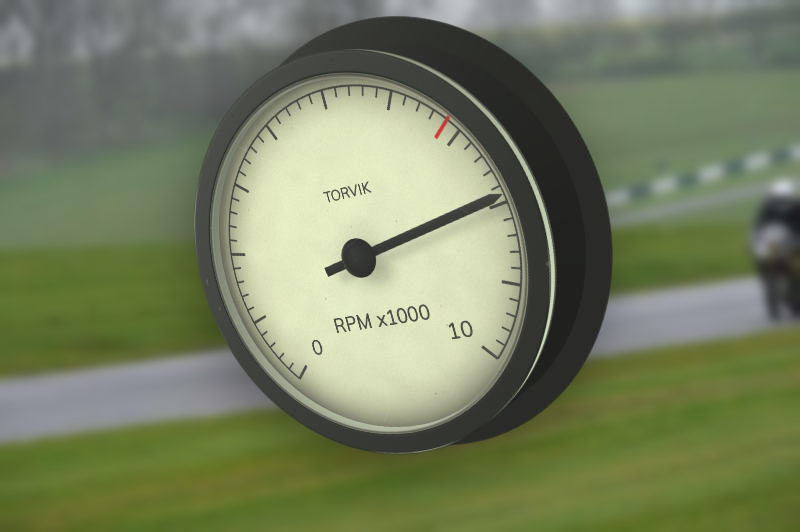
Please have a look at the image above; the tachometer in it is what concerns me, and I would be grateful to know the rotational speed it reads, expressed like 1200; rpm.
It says 7900; rpm
